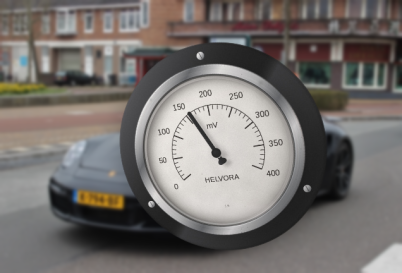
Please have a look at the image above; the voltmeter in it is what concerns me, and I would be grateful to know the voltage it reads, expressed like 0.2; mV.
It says 160; mV
